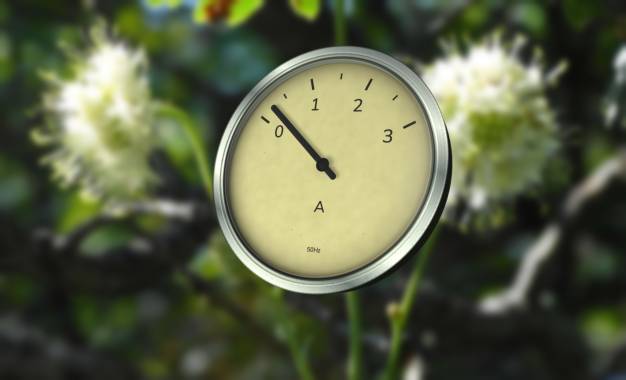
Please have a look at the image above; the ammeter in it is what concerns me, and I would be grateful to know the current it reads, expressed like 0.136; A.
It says 0.25; A
